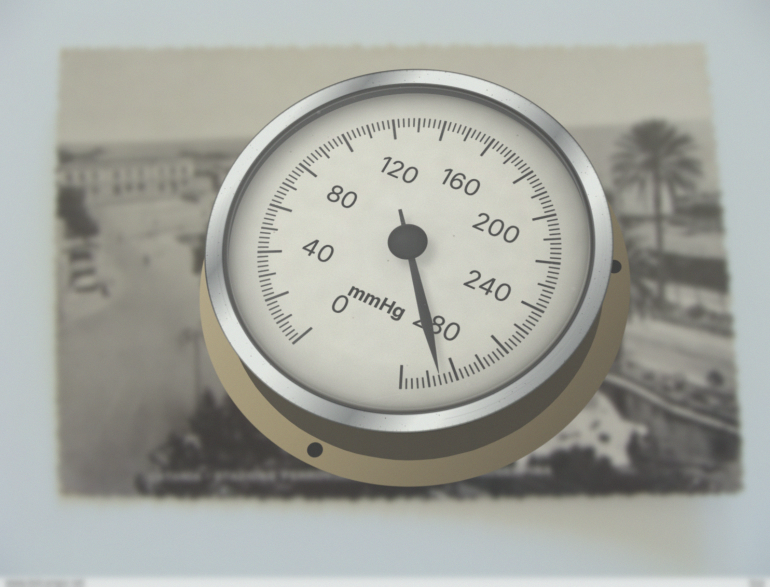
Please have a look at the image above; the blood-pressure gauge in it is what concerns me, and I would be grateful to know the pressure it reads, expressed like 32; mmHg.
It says 286; mmHg
